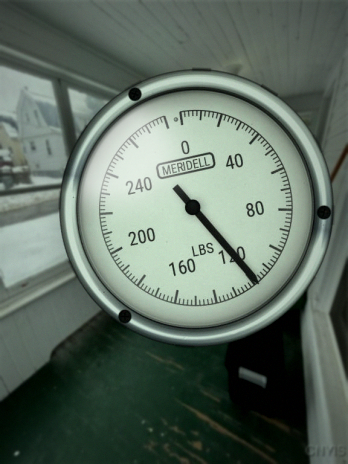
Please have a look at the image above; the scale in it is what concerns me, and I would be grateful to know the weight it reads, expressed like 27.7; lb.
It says 118; lb
